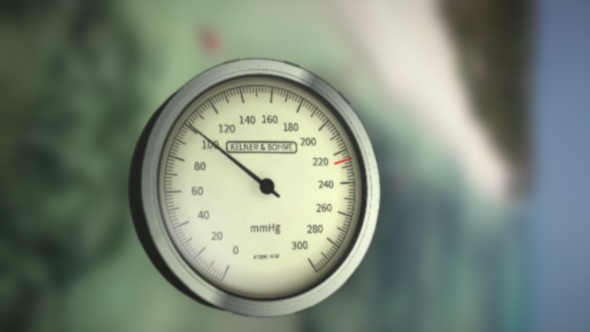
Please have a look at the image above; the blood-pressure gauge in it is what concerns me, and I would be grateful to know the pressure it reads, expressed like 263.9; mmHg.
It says 100; mmHg
